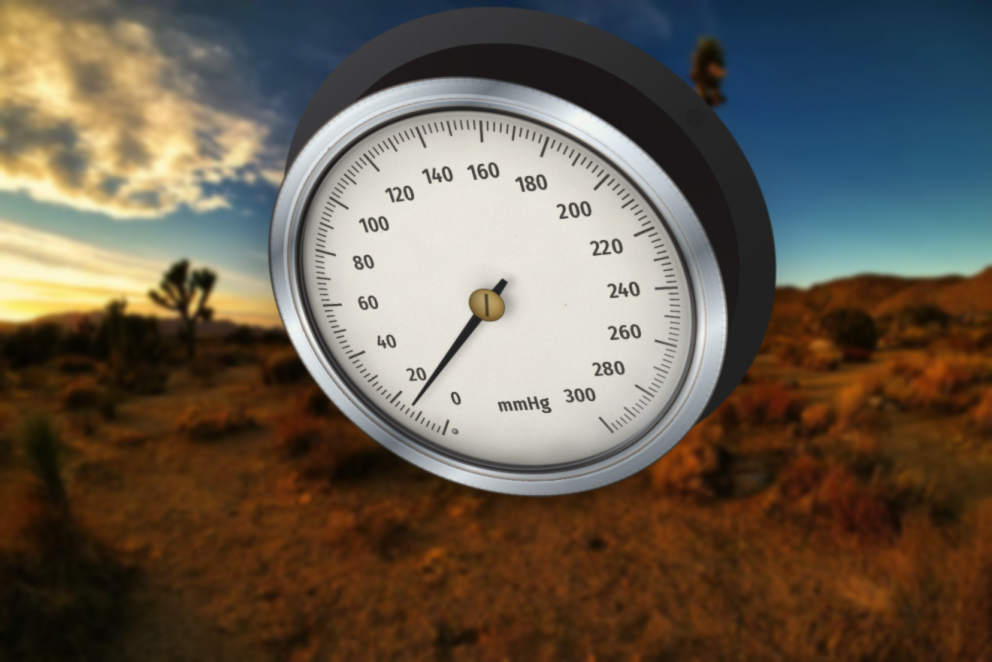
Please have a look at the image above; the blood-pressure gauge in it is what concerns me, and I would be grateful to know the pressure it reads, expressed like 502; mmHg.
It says 14; mmHg
